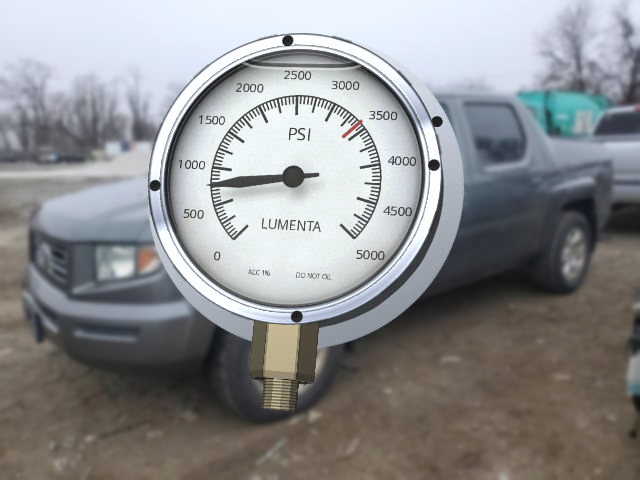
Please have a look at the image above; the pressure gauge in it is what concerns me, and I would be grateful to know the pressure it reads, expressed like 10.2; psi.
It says 750; psi
